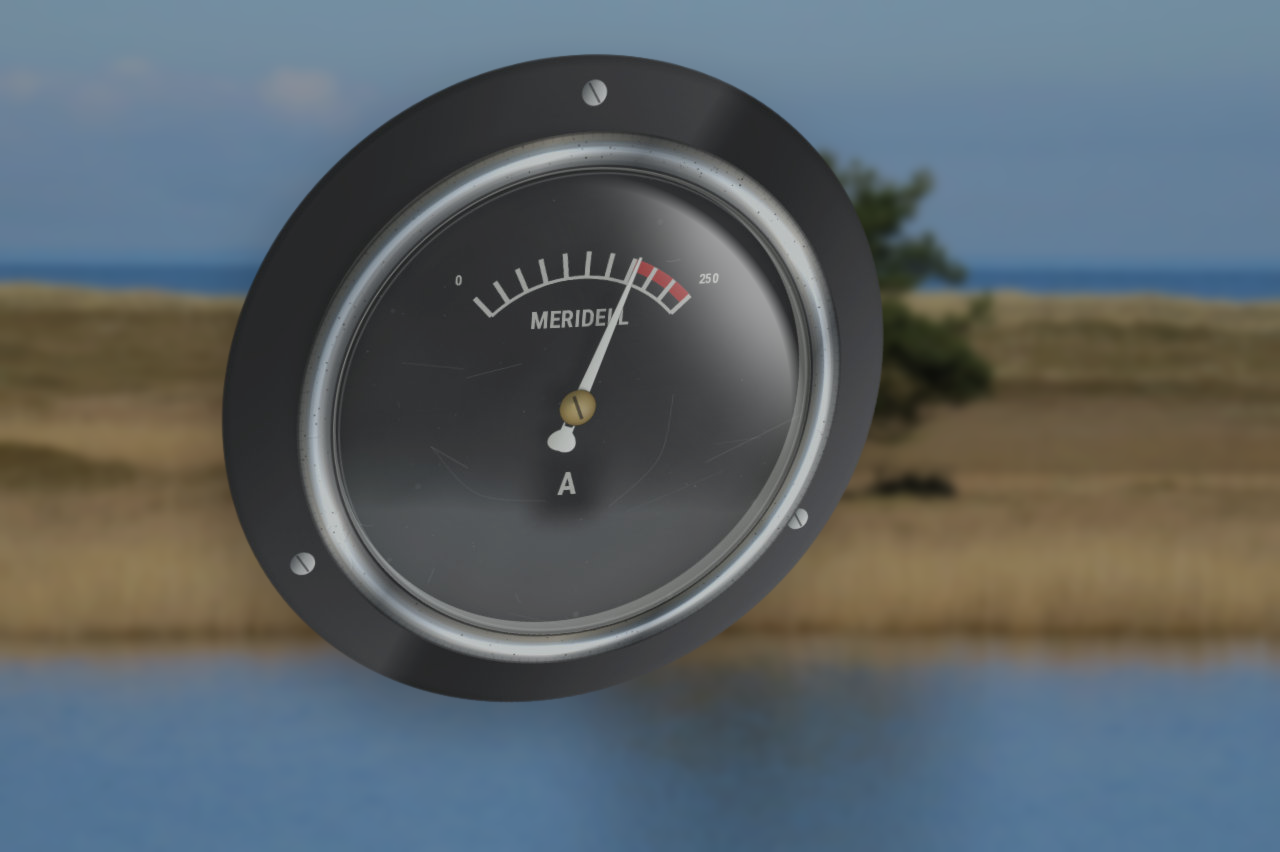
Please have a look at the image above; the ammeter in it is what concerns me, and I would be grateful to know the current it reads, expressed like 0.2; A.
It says 175; A
